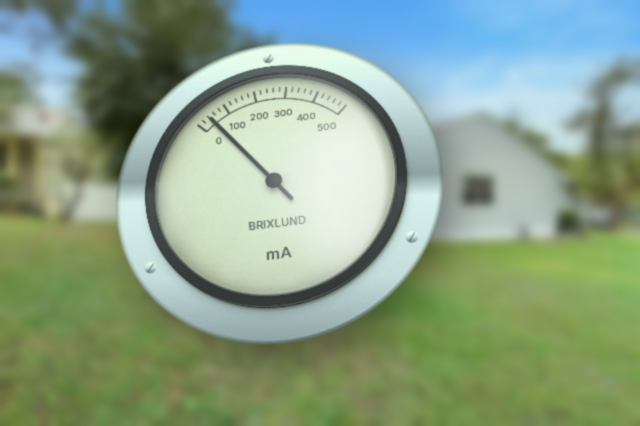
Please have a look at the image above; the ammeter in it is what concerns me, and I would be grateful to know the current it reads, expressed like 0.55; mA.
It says 40; mA
